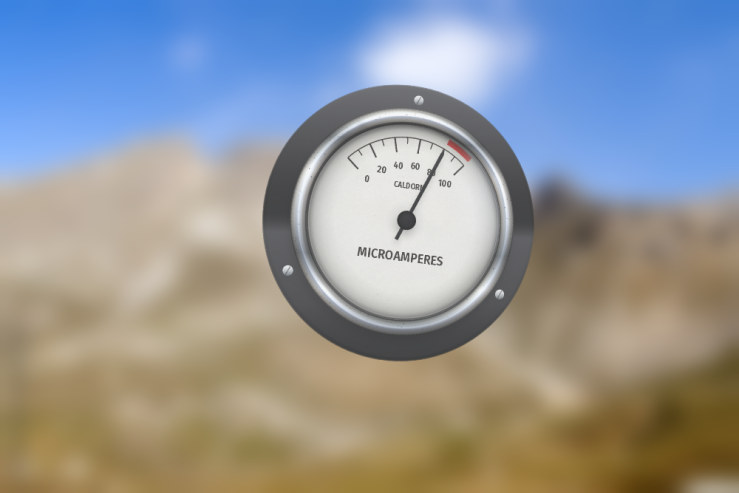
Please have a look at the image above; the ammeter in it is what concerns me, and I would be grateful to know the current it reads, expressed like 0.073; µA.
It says 80; µA
